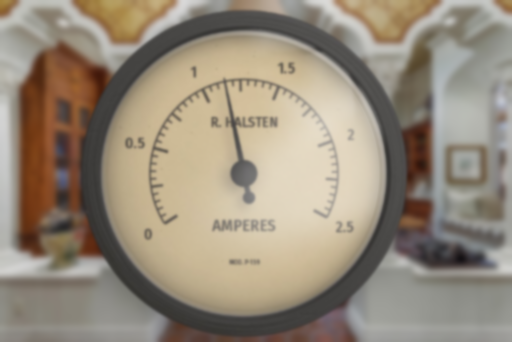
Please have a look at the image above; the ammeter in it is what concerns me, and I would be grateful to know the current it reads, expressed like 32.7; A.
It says 1.15; A
